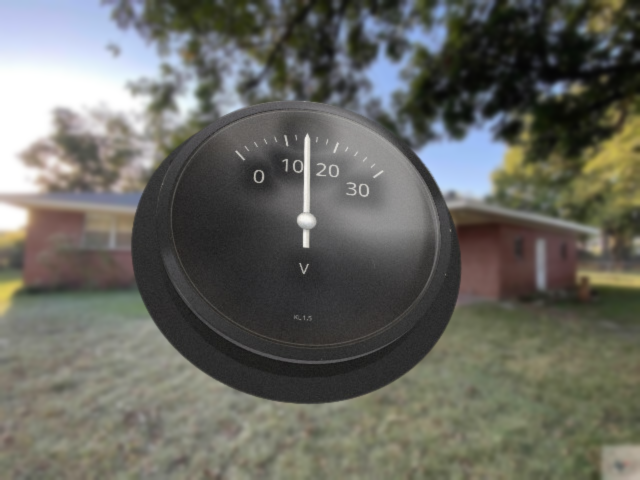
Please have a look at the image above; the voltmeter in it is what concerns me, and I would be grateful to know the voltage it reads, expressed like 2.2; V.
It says 14; V
